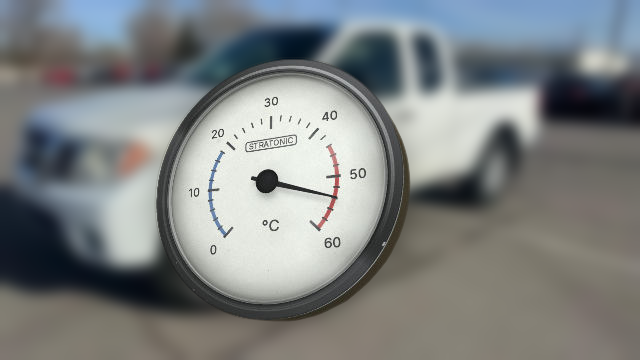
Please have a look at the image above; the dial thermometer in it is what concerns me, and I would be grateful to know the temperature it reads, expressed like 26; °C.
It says 54; °C
